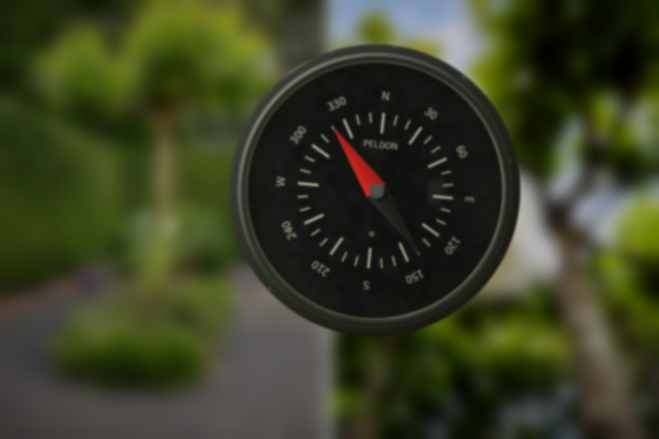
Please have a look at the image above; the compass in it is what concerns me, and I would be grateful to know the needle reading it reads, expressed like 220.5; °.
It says 320; °
